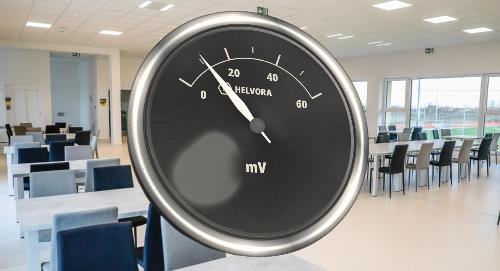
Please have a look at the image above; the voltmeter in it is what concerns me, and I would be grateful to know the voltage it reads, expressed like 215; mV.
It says 10; mV
